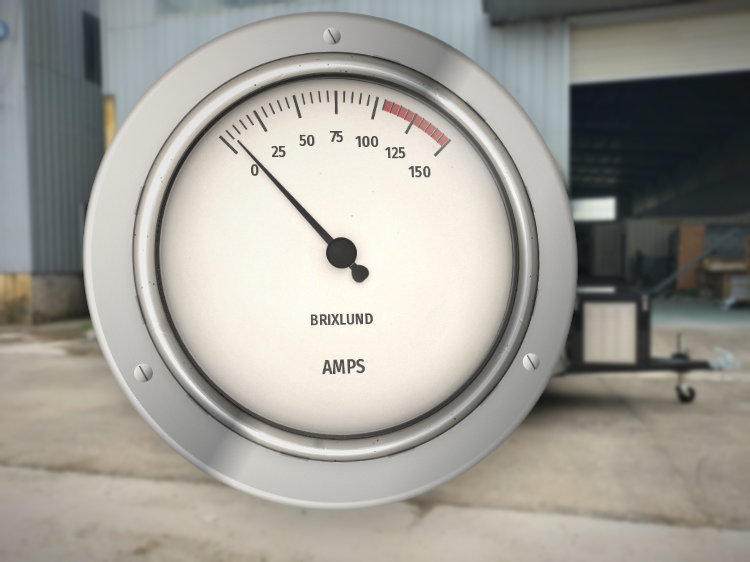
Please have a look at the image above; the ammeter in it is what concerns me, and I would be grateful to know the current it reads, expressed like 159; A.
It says 5; A
